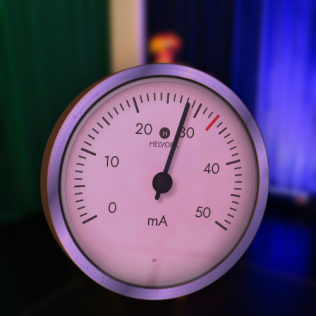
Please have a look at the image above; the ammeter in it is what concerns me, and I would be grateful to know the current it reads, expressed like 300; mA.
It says 28; mA
